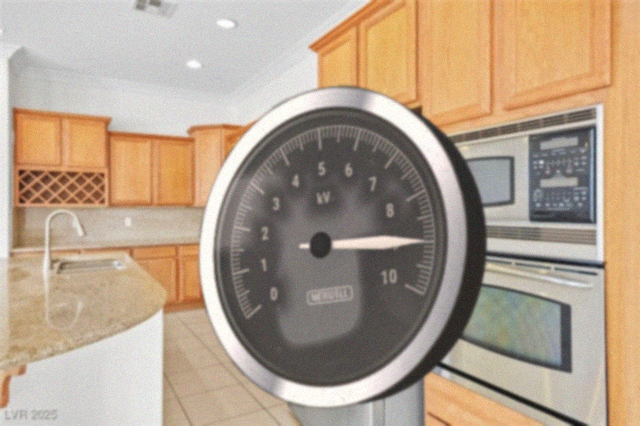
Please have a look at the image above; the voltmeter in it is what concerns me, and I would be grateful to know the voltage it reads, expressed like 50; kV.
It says 9; kV
